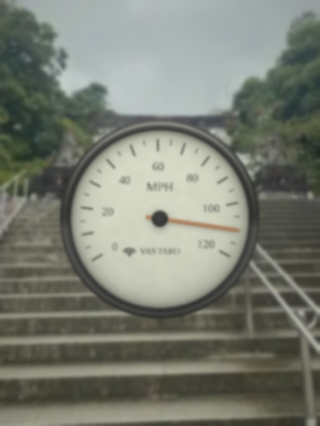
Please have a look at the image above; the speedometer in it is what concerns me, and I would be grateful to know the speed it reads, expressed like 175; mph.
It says 110; mph
